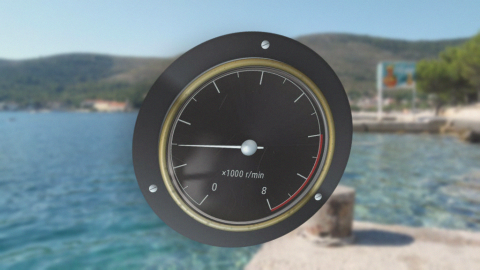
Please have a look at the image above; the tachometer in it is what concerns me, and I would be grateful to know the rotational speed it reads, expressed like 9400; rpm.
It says 1500; rpm
